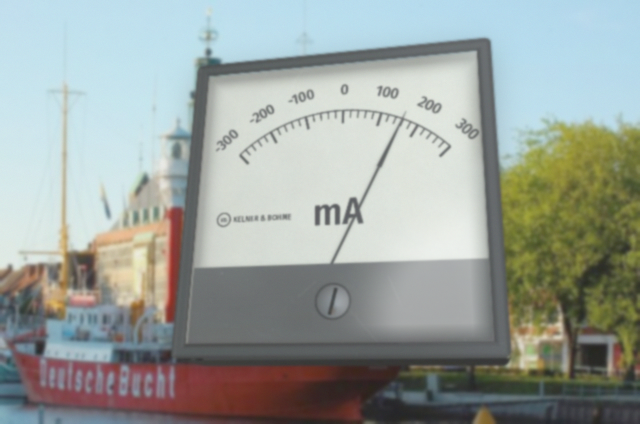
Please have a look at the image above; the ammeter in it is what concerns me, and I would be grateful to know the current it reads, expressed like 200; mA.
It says 160; mA
